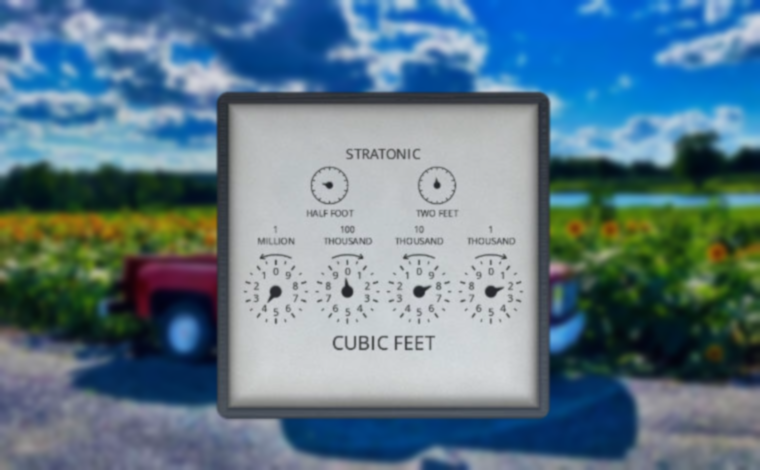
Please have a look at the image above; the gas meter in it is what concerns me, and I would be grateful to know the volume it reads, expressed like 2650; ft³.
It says 398200; ft³
